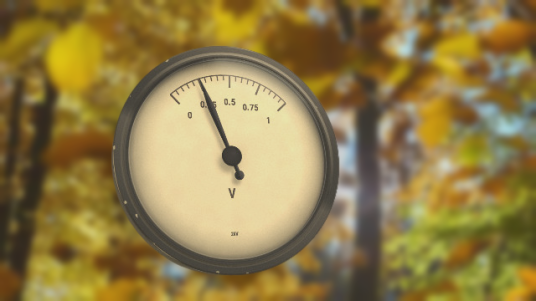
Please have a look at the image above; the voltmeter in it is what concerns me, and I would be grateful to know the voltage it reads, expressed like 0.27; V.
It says 0.25; V
